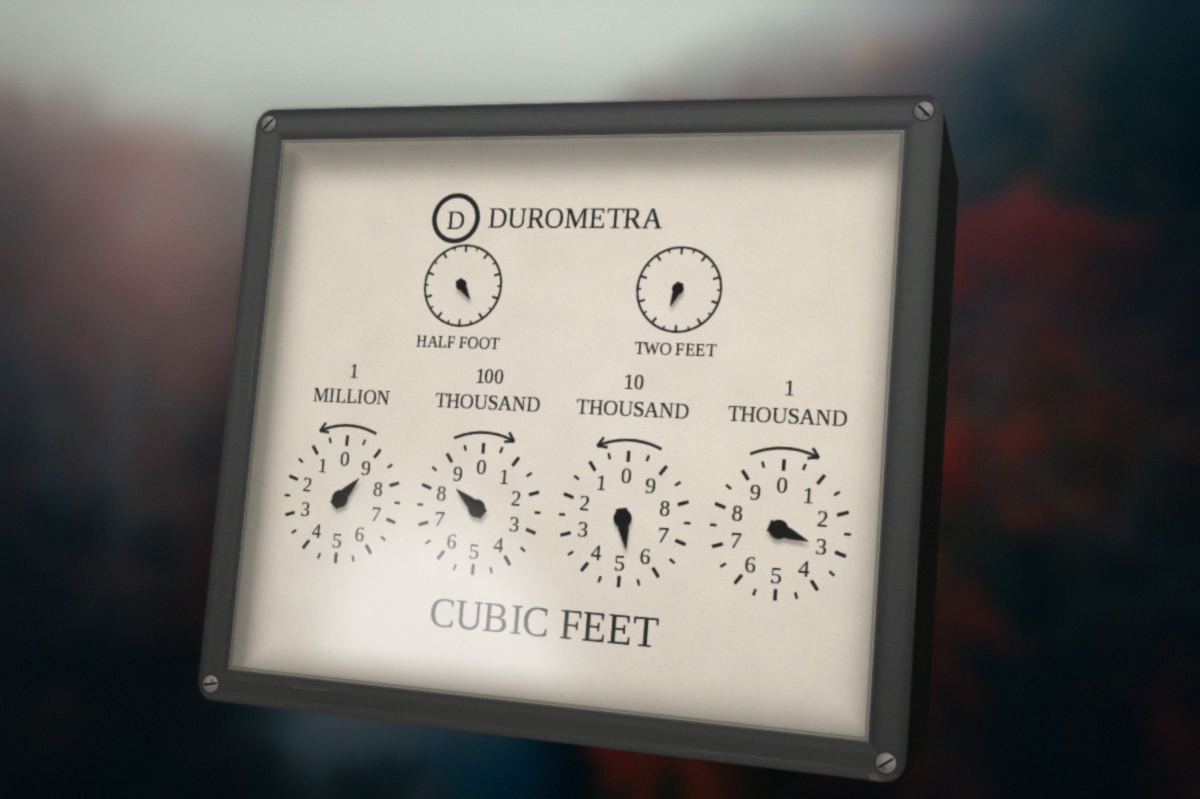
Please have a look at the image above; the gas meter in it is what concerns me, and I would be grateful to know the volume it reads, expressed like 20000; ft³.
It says 885300; ft³
